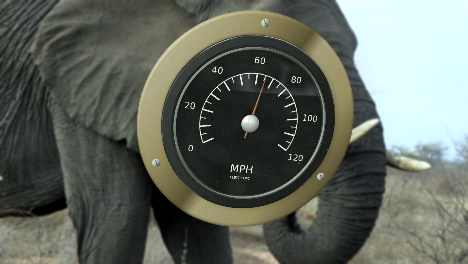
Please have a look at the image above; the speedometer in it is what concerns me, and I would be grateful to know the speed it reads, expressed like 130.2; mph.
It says 65; mph
